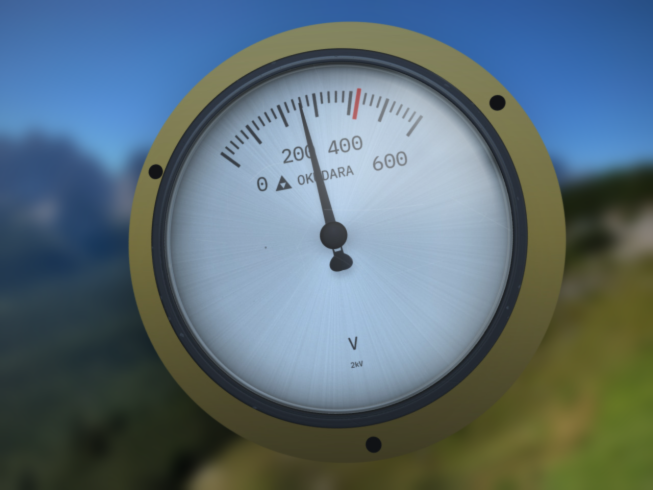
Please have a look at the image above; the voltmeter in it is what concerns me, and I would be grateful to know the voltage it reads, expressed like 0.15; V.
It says 260; V
